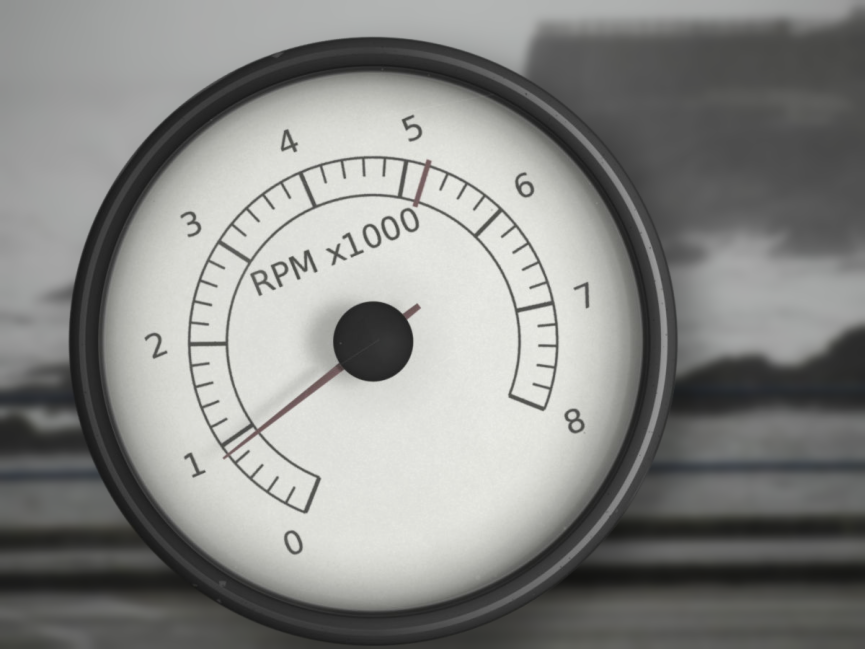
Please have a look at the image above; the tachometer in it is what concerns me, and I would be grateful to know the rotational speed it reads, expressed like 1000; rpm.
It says 900; rpm
